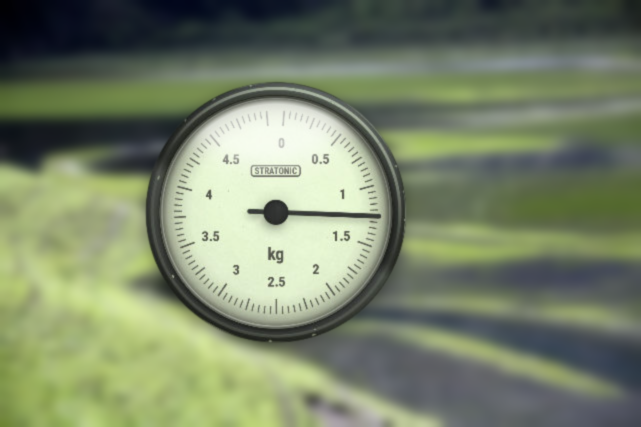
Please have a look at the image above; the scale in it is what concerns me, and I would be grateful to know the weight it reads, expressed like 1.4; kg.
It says 1.25; kg
